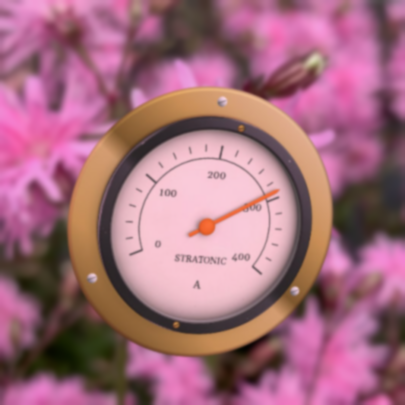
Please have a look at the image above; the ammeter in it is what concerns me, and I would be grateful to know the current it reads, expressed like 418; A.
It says 290; A
